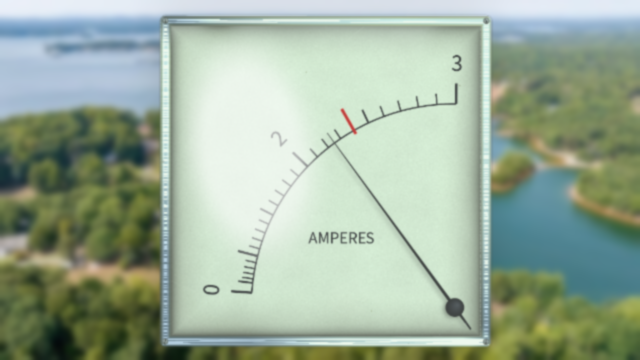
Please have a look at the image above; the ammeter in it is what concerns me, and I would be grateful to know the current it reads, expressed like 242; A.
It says 2.25; A
